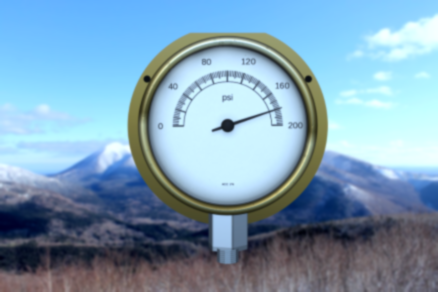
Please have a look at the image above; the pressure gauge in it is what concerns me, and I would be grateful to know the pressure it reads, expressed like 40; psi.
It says 180; psi
